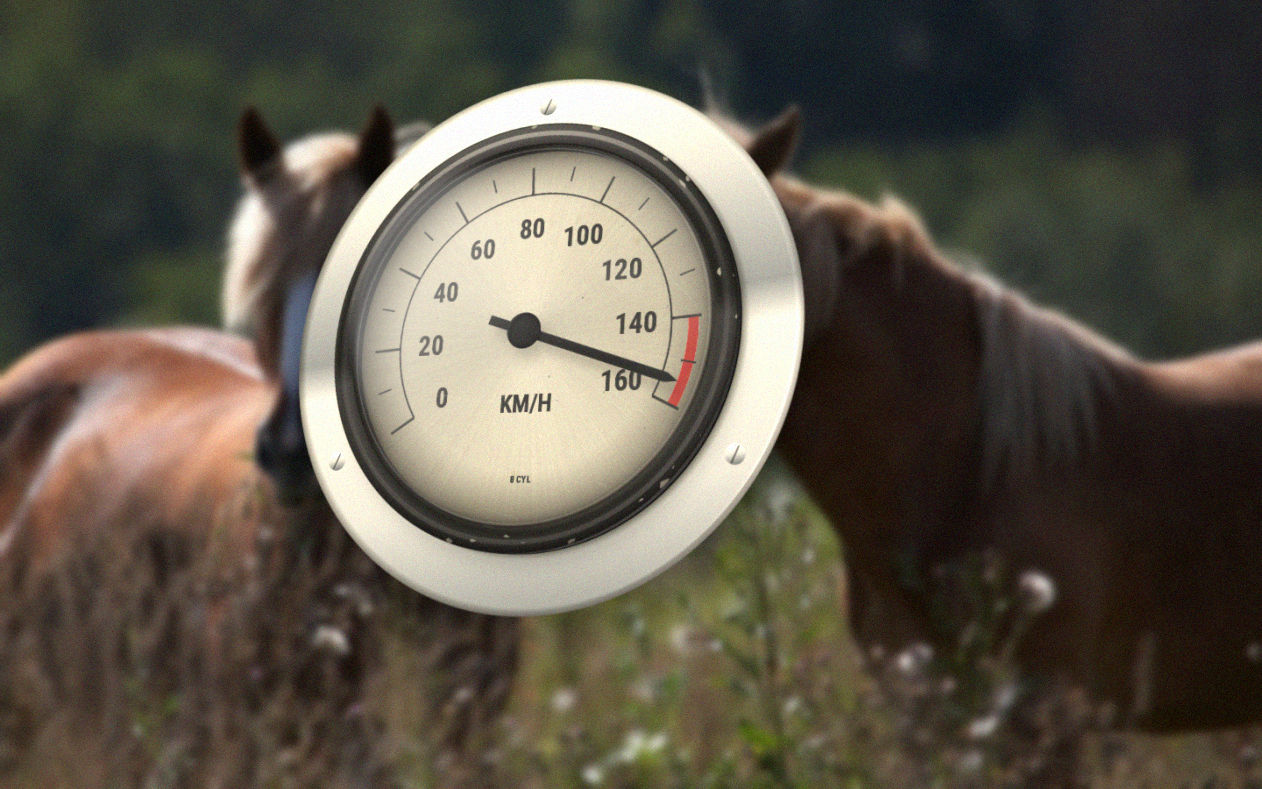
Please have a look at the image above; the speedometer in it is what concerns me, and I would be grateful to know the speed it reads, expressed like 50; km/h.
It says 155; km/h
